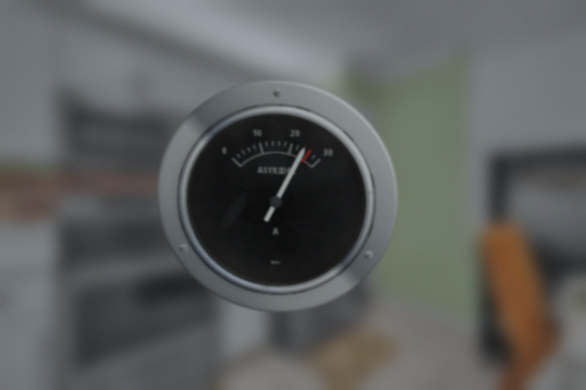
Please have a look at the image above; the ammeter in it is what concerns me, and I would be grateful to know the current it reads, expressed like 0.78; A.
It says 24; A
